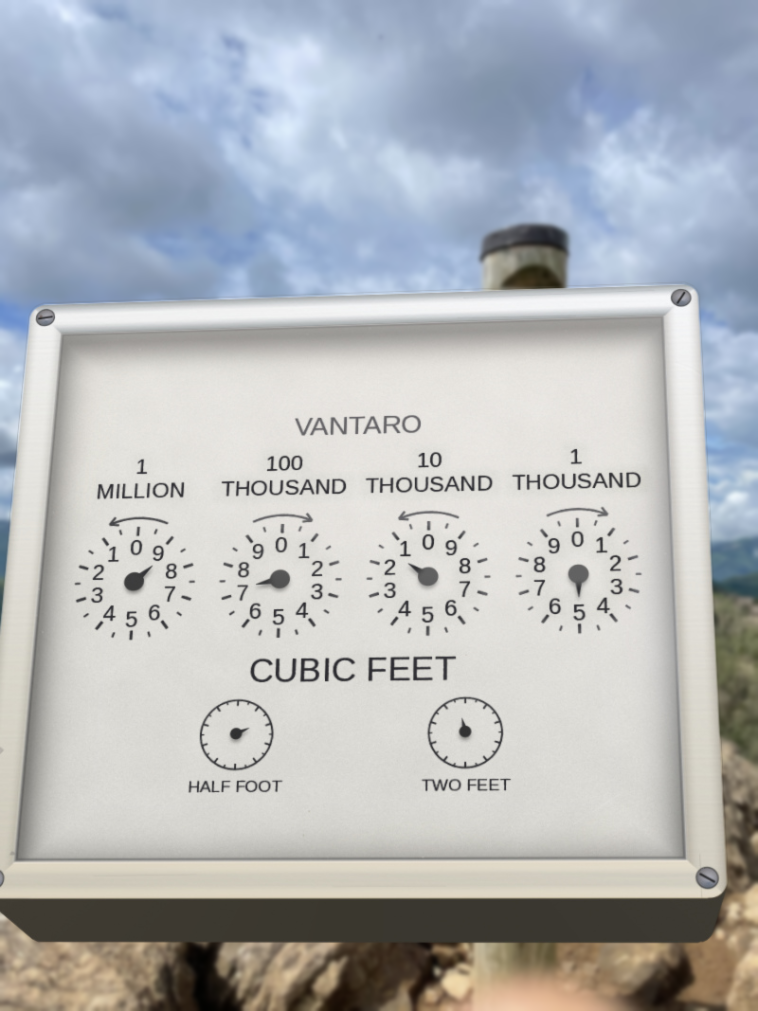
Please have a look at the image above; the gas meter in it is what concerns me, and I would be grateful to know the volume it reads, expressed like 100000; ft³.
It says 871500; ft³
